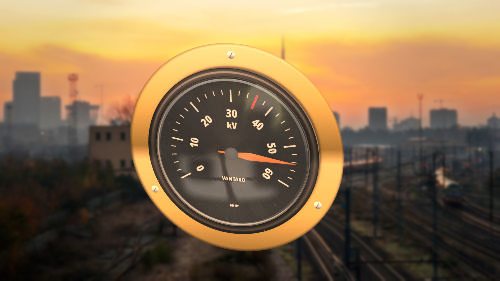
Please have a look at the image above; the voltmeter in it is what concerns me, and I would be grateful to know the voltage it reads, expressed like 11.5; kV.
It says 54; kV
